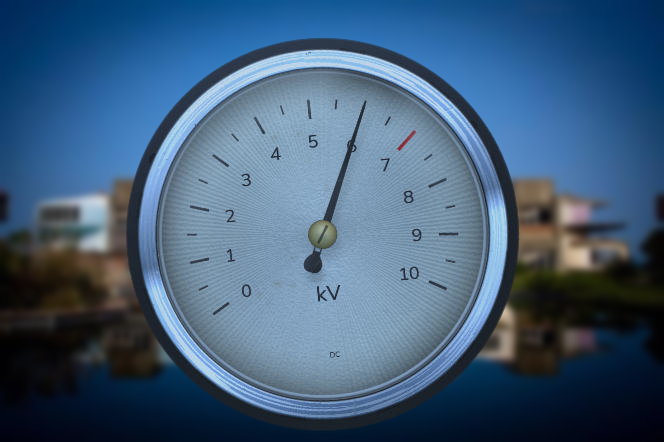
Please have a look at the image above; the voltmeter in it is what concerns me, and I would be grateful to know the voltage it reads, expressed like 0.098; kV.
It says 6; kV
